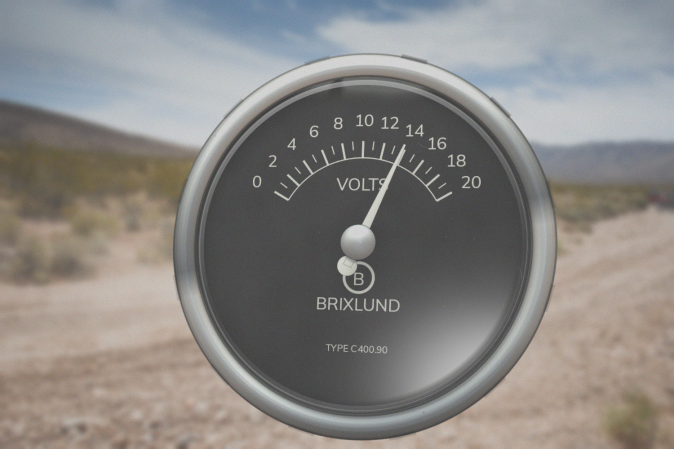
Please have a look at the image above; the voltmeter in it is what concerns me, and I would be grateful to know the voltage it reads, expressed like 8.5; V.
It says 14; V
